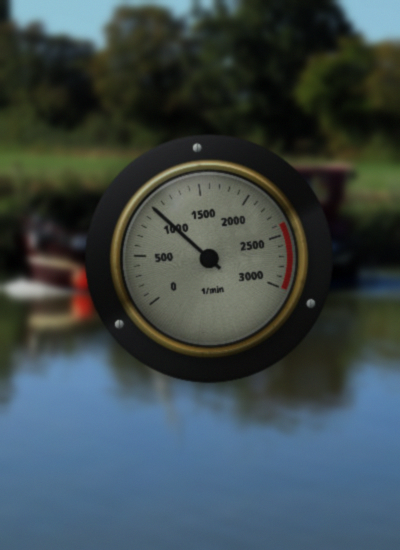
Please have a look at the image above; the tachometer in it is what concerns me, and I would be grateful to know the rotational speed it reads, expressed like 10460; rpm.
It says 1000; rpm
